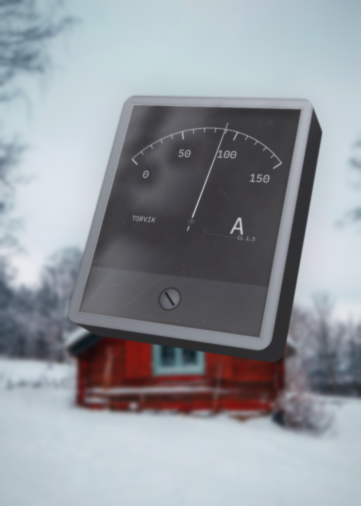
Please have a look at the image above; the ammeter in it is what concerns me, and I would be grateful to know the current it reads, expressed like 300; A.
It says 90; A
